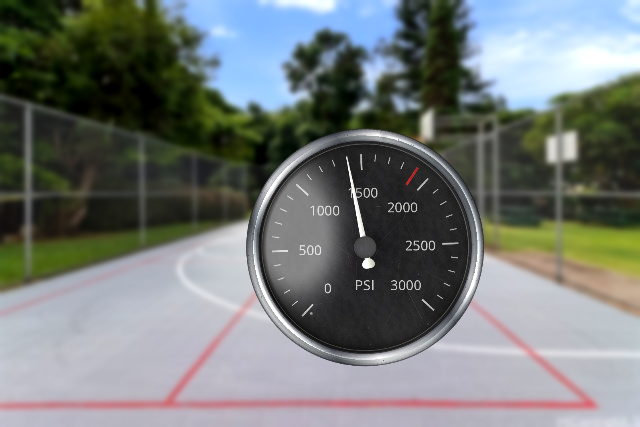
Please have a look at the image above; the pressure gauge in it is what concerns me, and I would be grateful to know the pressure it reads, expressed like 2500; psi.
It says 1400; psi
